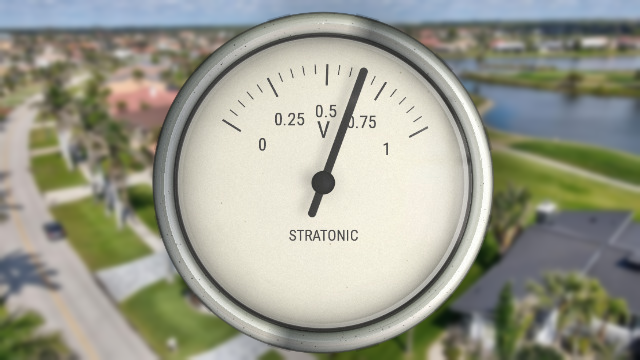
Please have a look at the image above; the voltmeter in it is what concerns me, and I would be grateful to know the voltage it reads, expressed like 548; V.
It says 0.65; V
